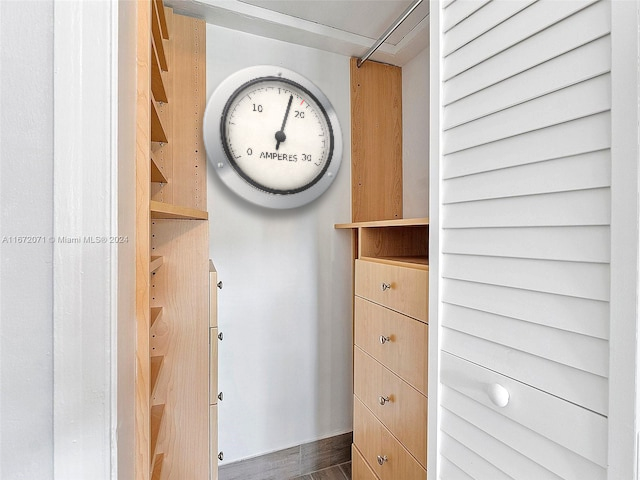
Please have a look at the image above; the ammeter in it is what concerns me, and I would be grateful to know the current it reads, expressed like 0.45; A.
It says 17; A
